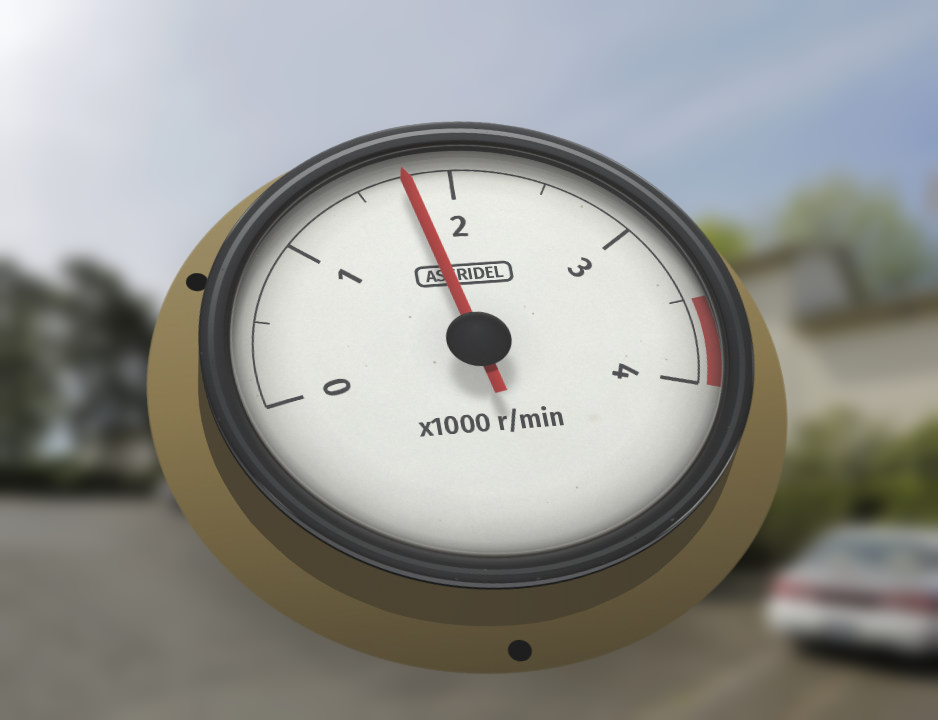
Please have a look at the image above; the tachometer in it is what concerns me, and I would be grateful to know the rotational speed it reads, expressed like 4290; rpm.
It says 1750; rpm
